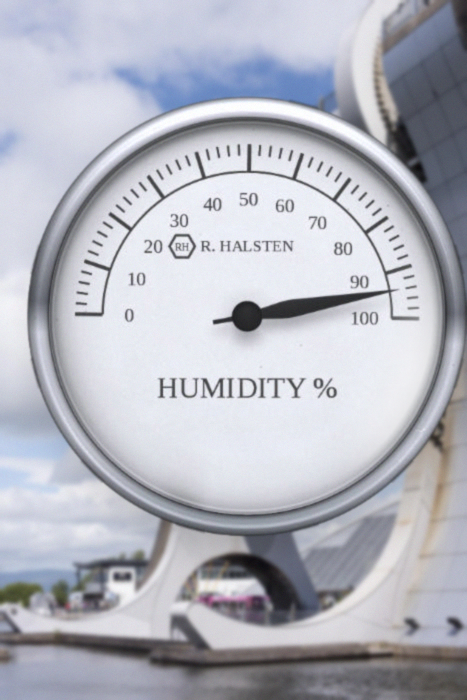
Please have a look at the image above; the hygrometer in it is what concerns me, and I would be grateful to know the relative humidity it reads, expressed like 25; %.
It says 94; %
